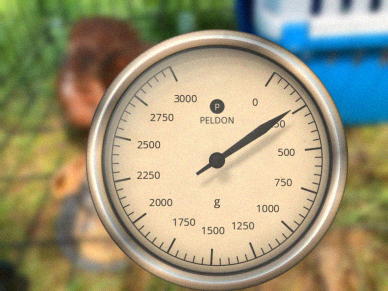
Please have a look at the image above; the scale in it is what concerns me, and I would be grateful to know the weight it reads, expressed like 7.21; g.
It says 225; g
